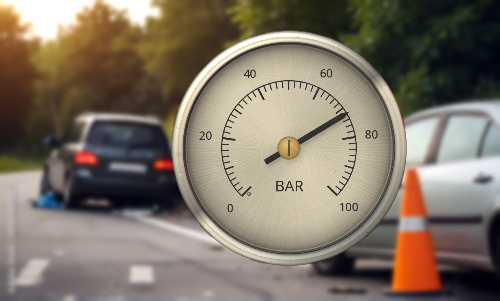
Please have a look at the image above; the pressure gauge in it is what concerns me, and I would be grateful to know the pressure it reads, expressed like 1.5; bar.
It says 72; bar
